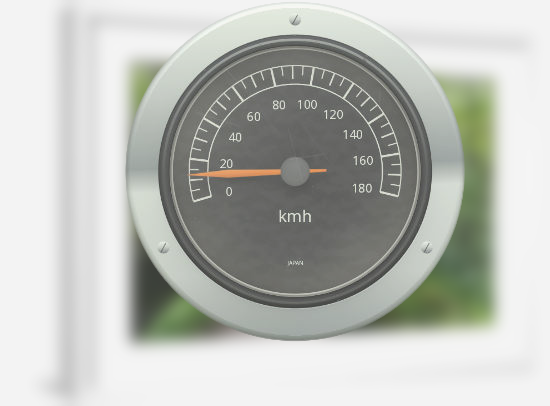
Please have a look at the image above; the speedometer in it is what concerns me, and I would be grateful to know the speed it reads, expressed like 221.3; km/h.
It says 12.5; km/h
